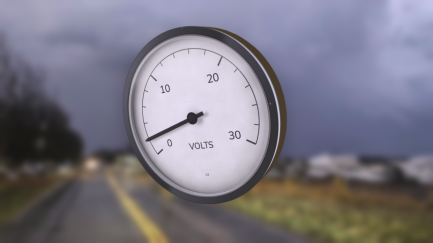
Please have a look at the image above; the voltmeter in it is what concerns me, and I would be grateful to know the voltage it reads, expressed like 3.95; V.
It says 2; V
